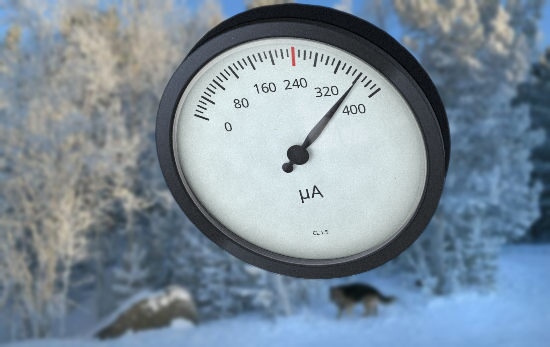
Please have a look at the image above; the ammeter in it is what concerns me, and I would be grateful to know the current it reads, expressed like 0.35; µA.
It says 360; µA
